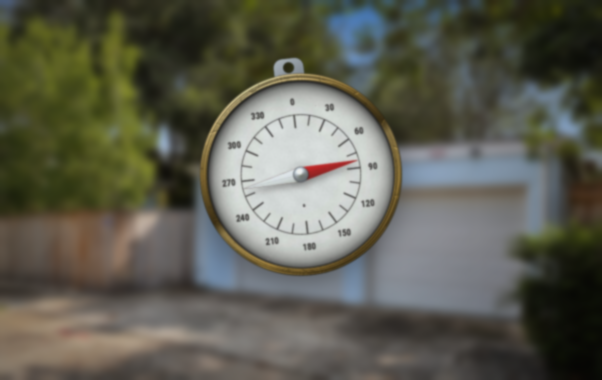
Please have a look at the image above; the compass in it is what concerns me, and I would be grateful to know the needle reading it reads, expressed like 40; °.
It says 82.5; °
